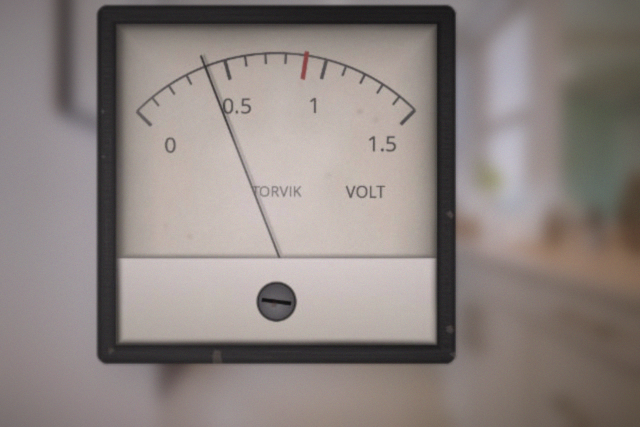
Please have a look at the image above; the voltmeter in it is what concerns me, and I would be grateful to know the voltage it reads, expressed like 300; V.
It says 0.4; V
